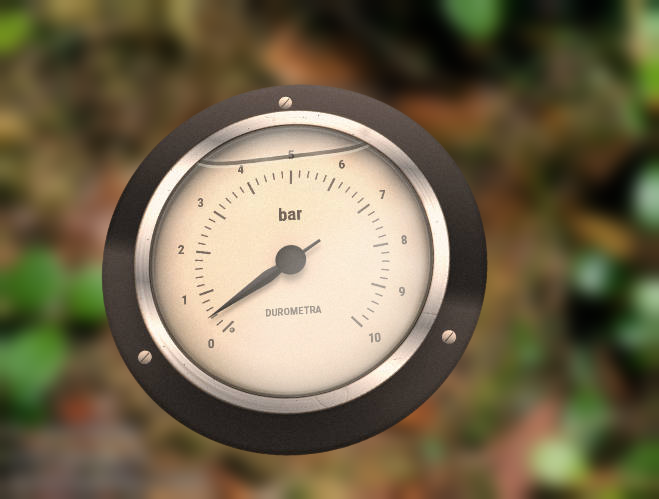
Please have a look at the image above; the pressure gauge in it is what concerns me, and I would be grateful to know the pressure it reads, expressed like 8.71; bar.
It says 0.4; bar
